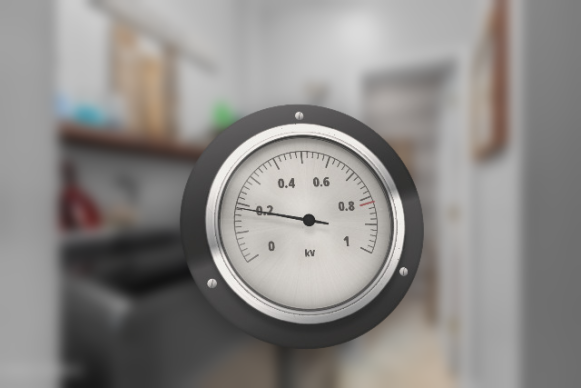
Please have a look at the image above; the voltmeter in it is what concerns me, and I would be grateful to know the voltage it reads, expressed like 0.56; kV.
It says 0.18; kV
